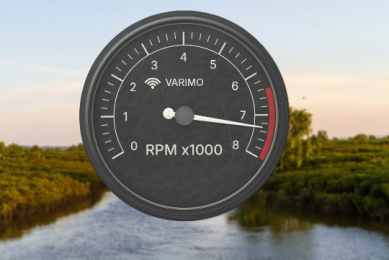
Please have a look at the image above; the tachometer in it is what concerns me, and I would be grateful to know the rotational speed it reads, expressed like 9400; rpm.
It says 7300; rpm
